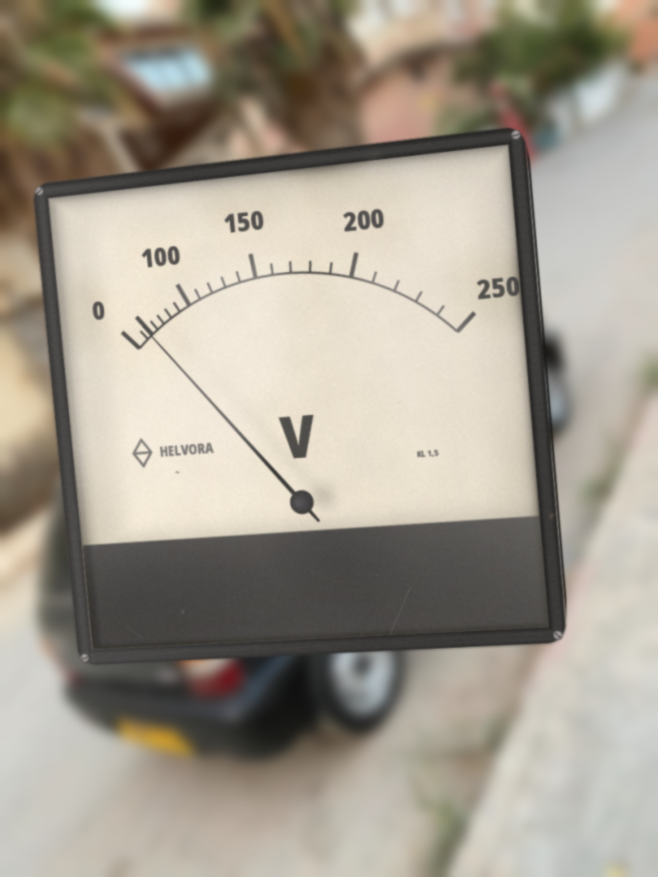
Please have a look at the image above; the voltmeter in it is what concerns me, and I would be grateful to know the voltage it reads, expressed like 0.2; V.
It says 50; V
